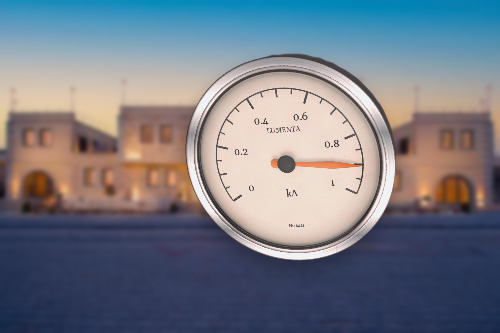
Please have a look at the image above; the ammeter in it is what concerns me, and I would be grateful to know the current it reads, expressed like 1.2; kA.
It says 0.9; kA
